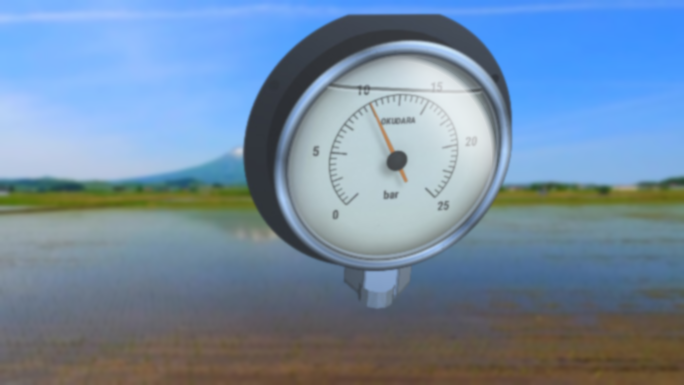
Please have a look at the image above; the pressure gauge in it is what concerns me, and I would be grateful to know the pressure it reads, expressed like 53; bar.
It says 10; bar
